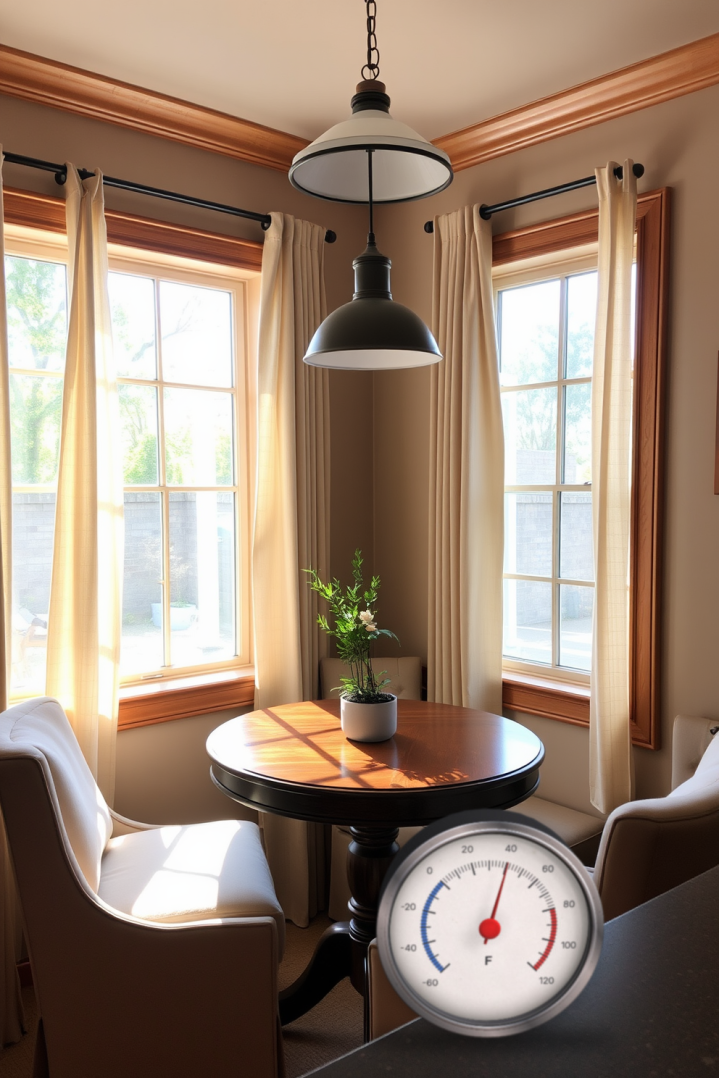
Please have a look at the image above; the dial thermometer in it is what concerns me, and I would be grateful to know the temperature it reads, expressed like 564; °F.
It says 40; °F
